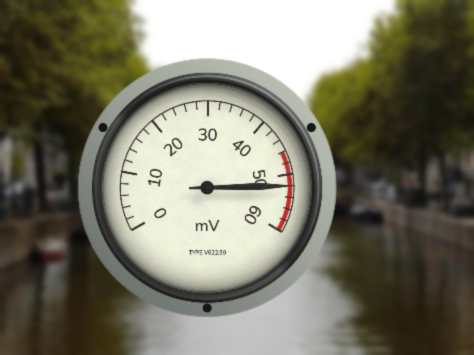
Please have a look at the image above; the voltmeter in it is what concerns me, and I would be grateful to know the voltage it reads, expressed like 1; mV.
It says 52; mV
